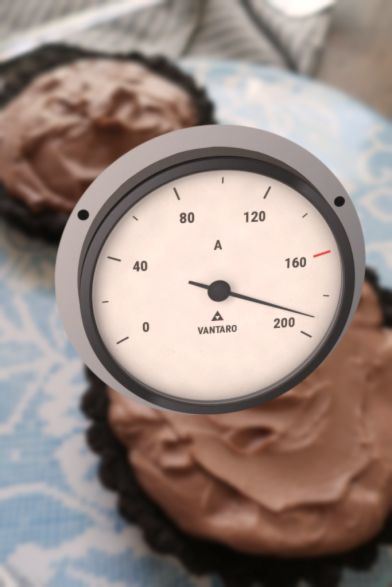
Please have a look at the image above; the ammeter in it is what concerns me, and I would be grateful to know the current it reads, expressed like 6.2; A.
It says 190; A
